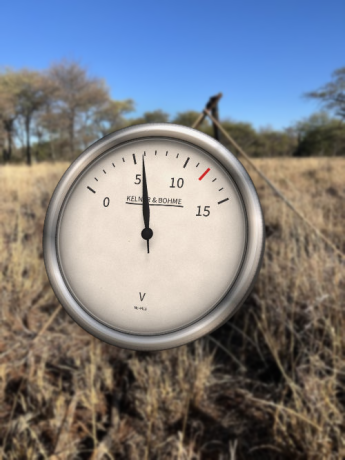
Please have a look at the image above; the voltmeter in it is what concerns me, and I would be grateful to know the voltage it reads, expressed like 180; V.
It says 6; V
